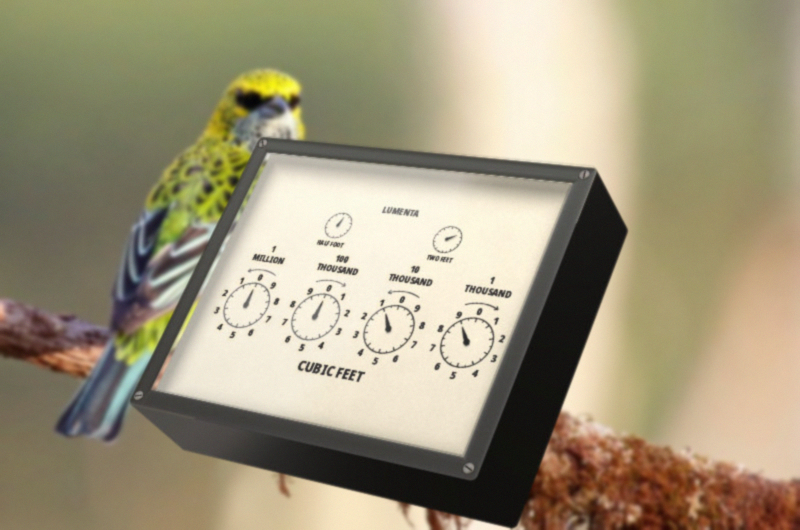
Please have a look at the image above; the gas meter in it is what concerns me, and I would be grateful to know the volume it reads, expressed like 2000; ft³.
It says 900; ft³
